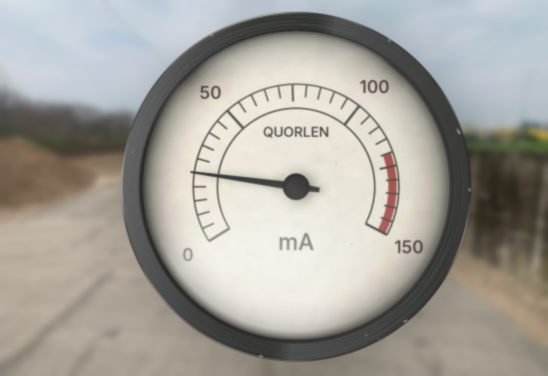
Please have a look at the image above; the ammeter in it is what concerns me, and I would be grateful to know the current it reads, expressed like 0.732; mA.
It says 25; mA
